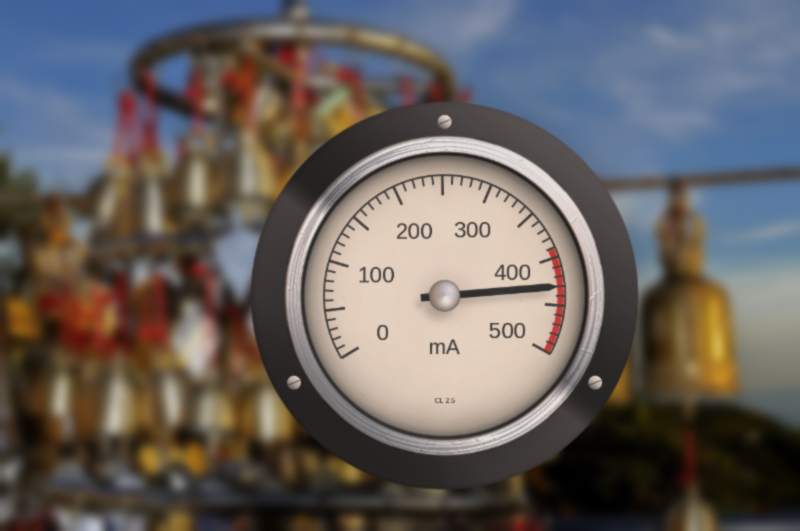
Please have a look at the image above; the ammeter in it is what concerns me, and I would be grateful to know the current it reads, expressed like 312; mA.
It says 430; mA
